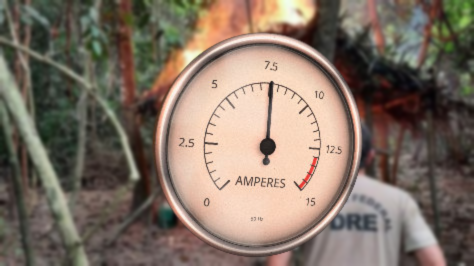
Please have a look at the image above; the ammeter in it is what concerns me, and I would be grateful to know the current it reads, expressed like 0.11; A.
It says 7.5; A
